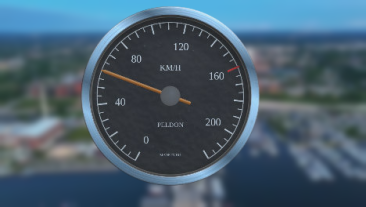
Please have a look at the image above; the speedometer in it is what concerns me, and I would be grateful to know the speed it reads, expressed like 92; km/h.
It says 60; km/h
